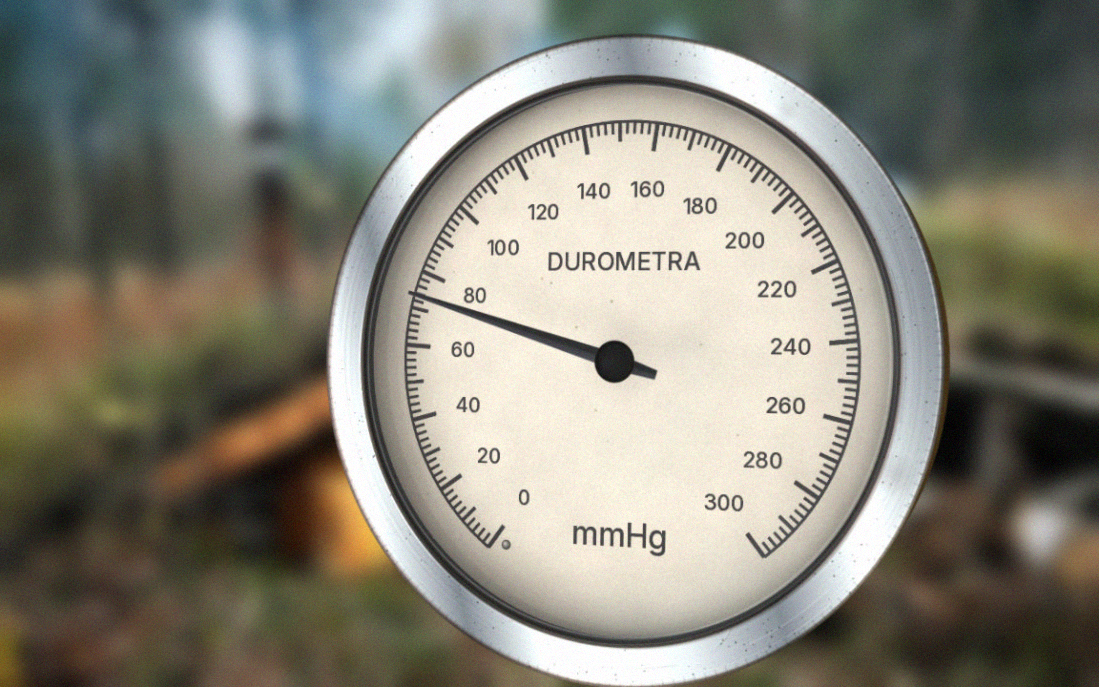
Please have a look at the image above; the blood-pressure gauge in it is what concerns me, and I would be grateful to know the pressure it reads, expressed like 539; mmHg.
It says 74; mmHg
